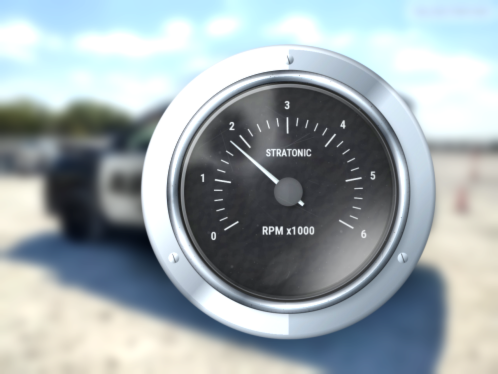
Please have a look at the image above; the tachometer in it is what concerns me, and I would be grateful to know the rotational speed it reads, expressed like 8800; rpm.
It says 1800; rpm
